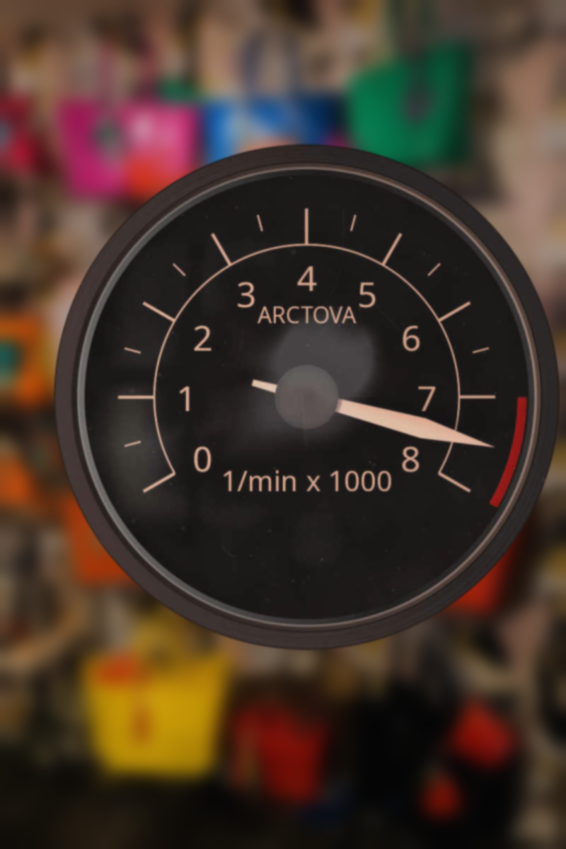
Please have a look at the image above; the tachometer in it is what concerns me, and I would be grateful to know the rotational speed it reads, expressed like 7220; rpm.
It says 7500; rpm
